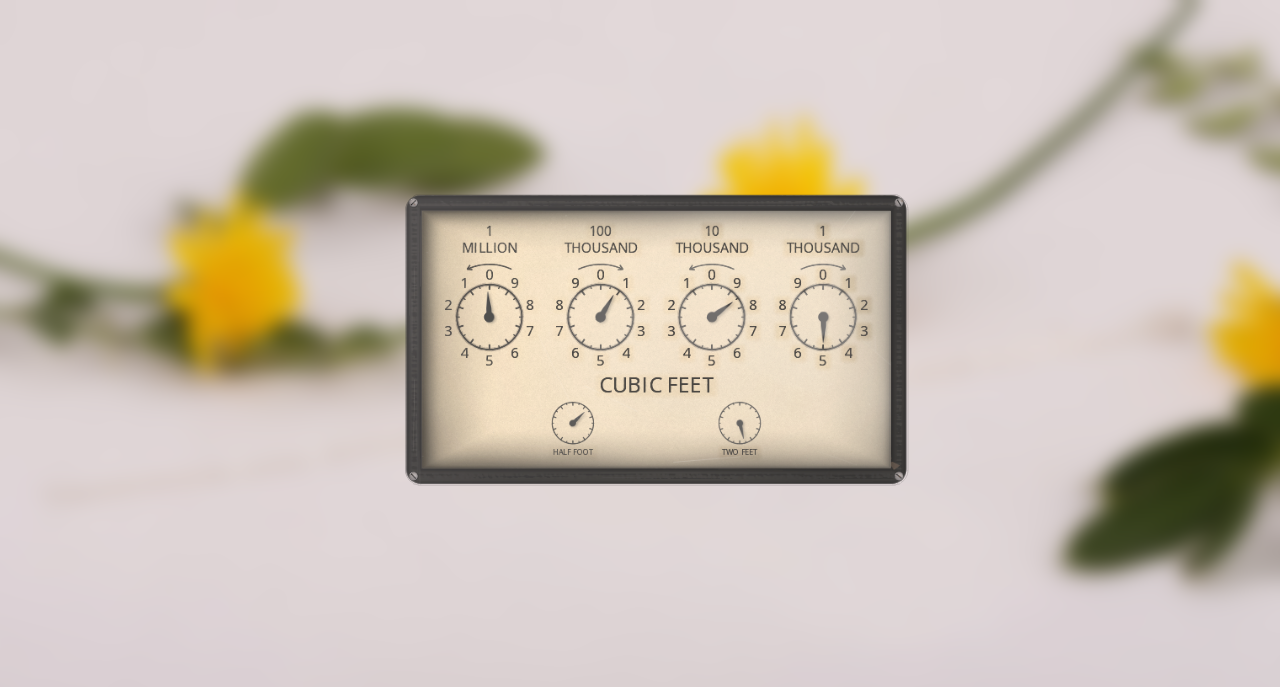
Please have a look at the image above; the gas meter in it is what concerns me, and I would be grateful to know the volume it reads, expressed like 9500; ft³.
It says 8500; ft³
